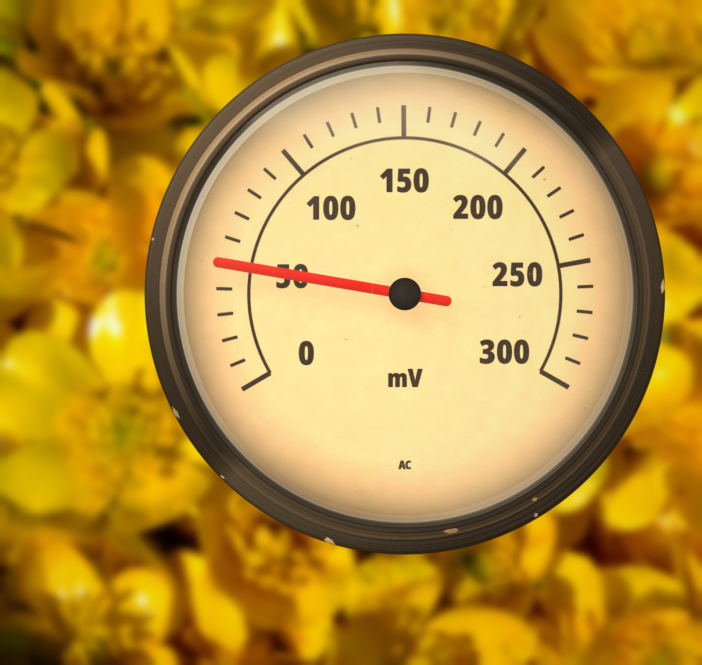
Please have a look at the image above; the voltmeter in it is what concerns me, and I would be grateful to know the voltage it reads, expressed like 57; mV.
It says 50; mV
